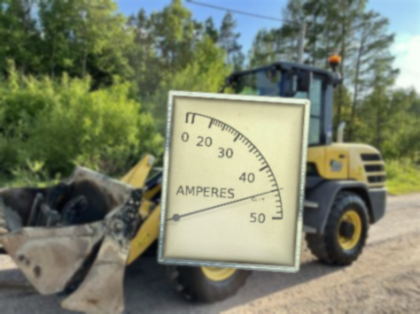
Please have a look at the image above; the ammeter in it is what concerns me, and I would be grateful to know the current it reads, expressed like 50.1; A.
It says 45; A
